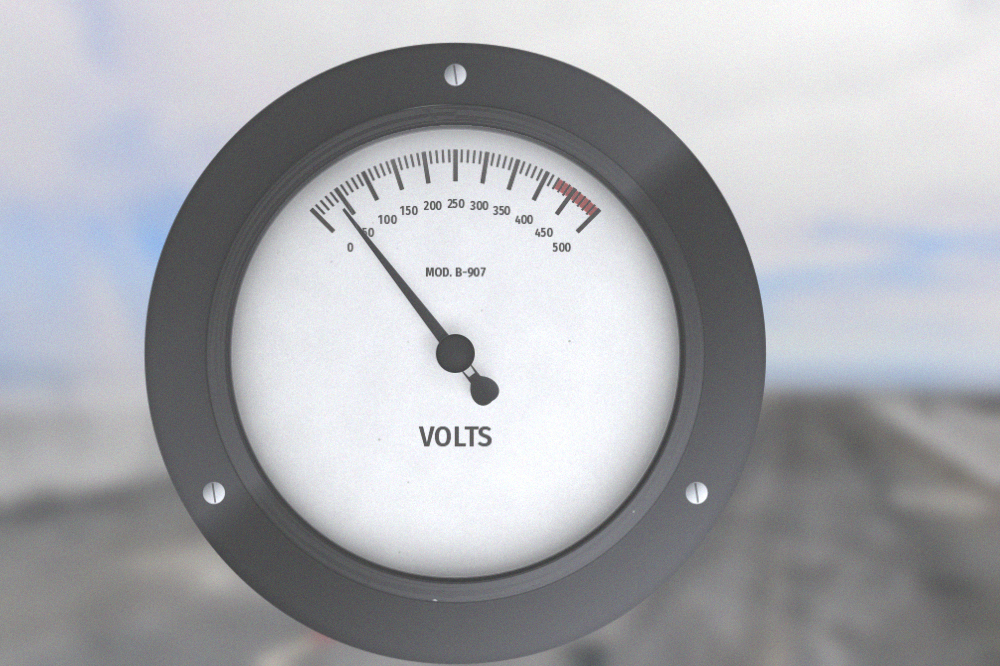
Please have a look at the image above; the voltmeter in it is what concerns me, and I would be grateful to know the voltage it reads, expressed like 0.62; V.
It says 40; V
